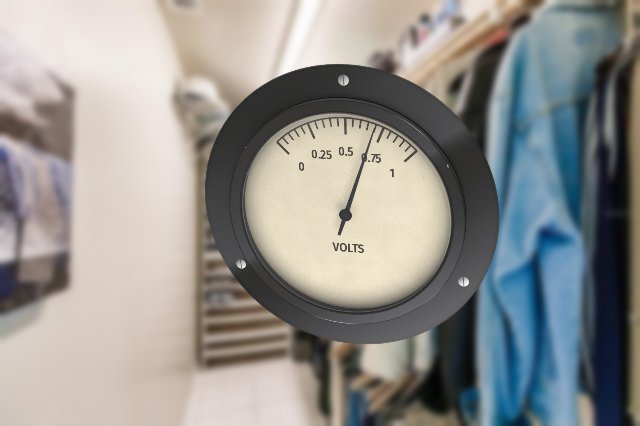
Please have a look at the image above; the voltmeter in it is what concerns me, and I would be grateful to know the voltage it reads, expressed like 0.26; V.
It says 0.7; V
